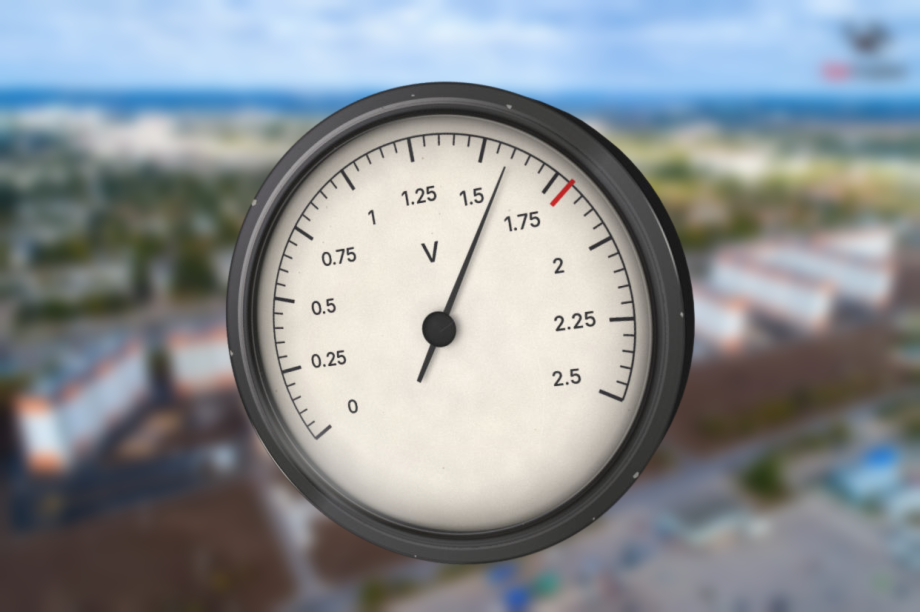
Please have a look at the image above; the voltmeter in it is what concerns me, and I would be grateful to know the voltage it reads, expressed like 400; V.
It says 1.6; V
